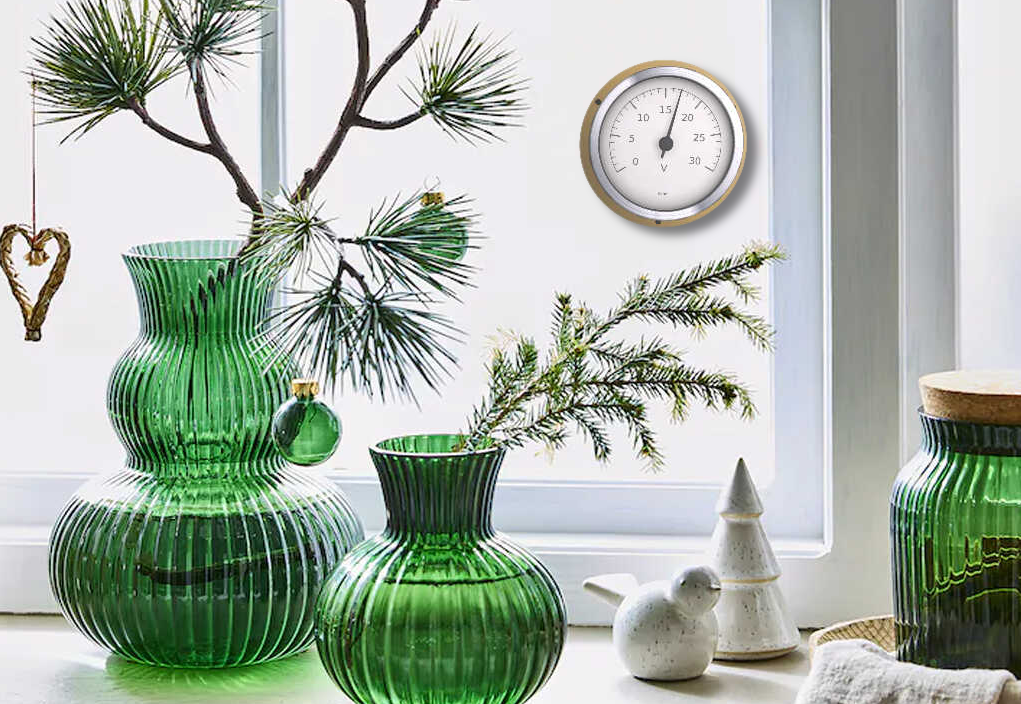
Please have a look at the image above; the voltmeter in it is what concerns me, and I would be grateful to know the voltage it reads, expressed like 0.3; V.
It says 17; V
